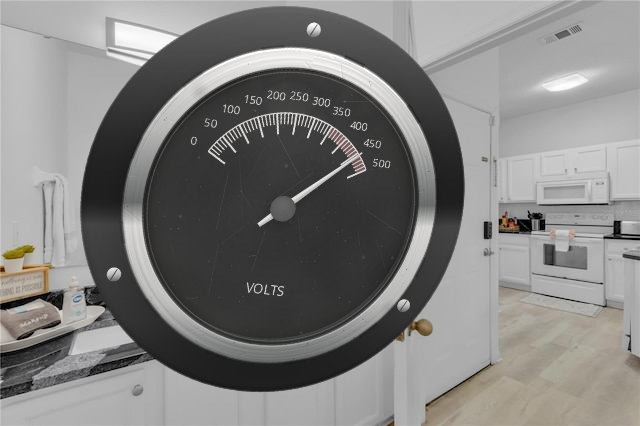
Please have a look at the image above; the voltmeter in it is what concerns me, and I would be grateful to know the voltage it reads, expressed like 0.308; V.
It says 450; V
